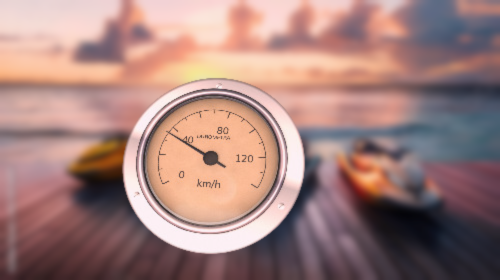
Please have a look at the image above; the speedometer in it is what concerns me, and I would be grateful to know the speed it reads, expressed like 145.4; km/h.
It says 35; km/h
